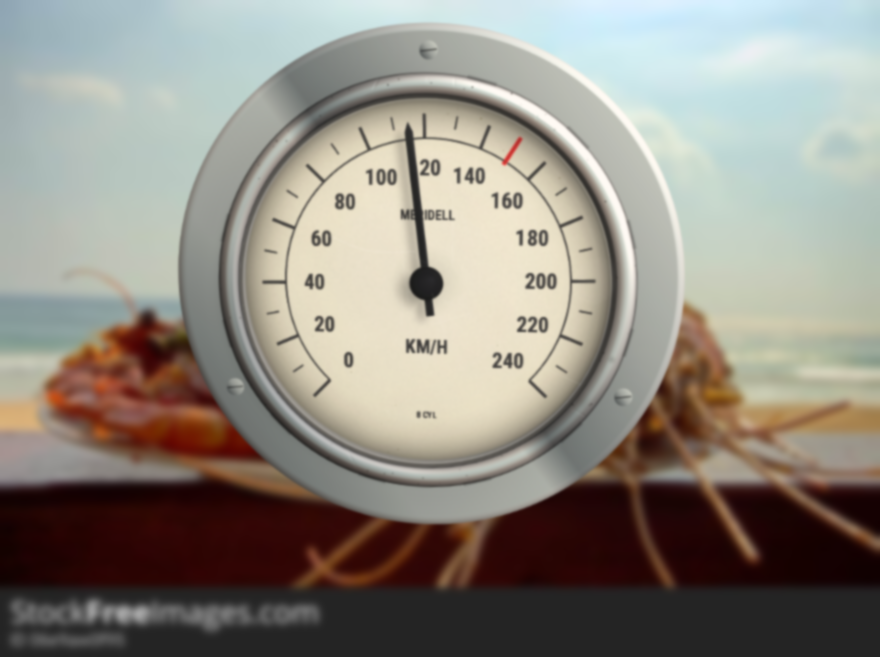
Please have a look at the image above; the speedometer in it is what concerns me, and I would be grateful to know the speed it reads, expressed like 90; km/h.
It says 115; km/h
